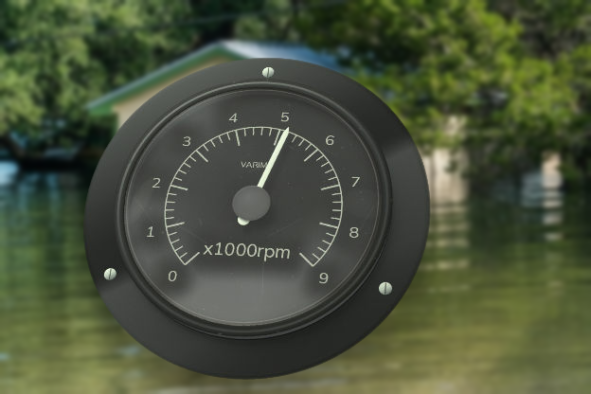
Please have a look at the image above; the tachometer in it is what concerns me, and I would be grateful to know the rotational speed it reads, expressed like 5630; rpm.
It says 5200; rpm
